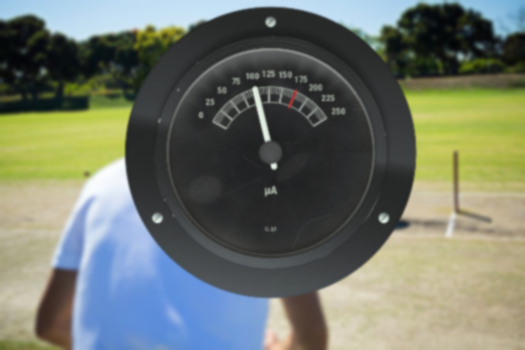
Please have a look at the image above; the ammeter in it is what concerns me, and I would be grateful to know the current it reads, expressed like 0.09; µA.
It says 100; µA
